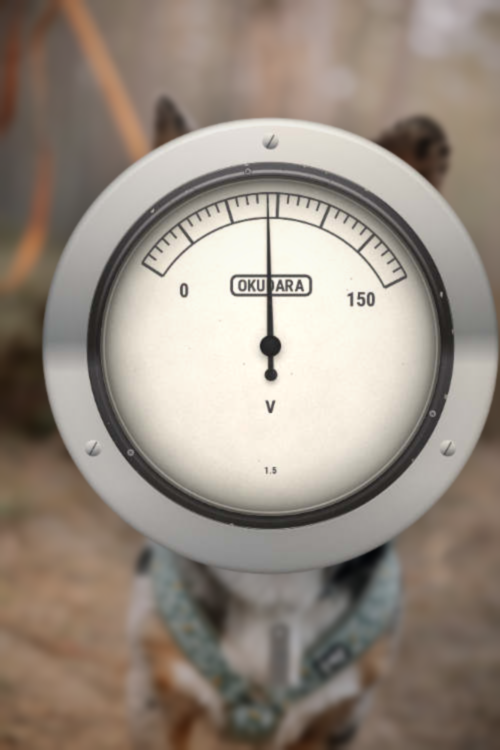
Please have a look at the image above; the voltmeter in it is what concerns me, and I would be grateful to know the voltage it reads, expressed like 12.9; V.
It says 70; V
